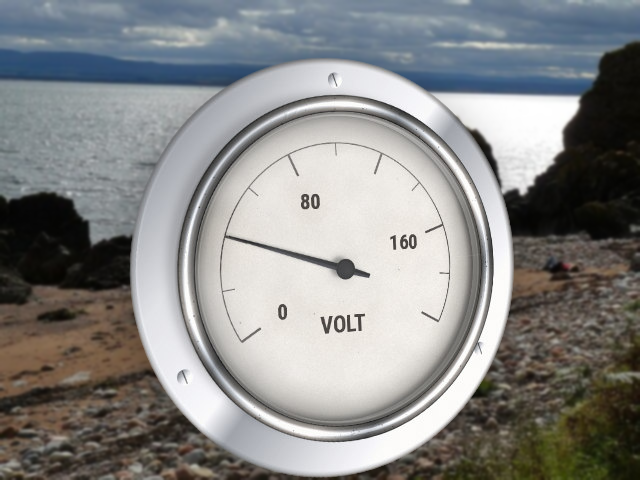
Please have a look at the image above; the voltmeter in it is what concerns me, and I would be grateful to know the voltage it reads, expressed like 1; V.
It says 40; V
